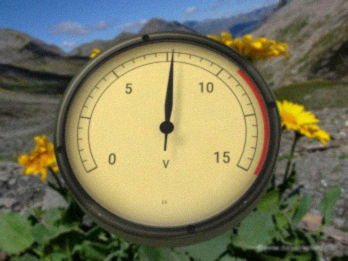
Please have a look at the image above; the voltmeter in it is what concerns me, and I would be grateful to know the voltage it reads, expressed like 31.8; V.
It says 7.75; V
